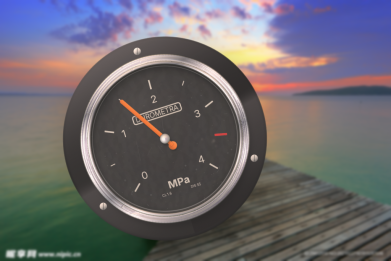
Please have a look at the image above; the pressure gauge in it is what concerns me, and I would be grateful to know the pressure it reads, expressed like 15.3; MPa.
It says 1.5; MPa
